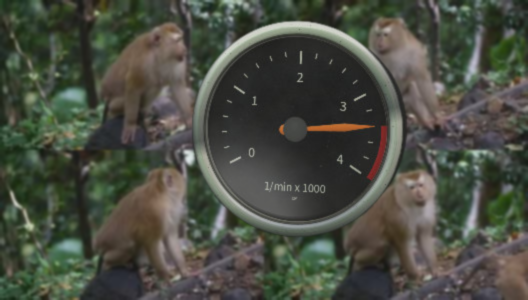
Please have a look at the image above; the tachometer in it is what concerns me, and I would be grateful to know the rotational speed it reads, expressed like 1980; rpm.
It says 3400; rpm
